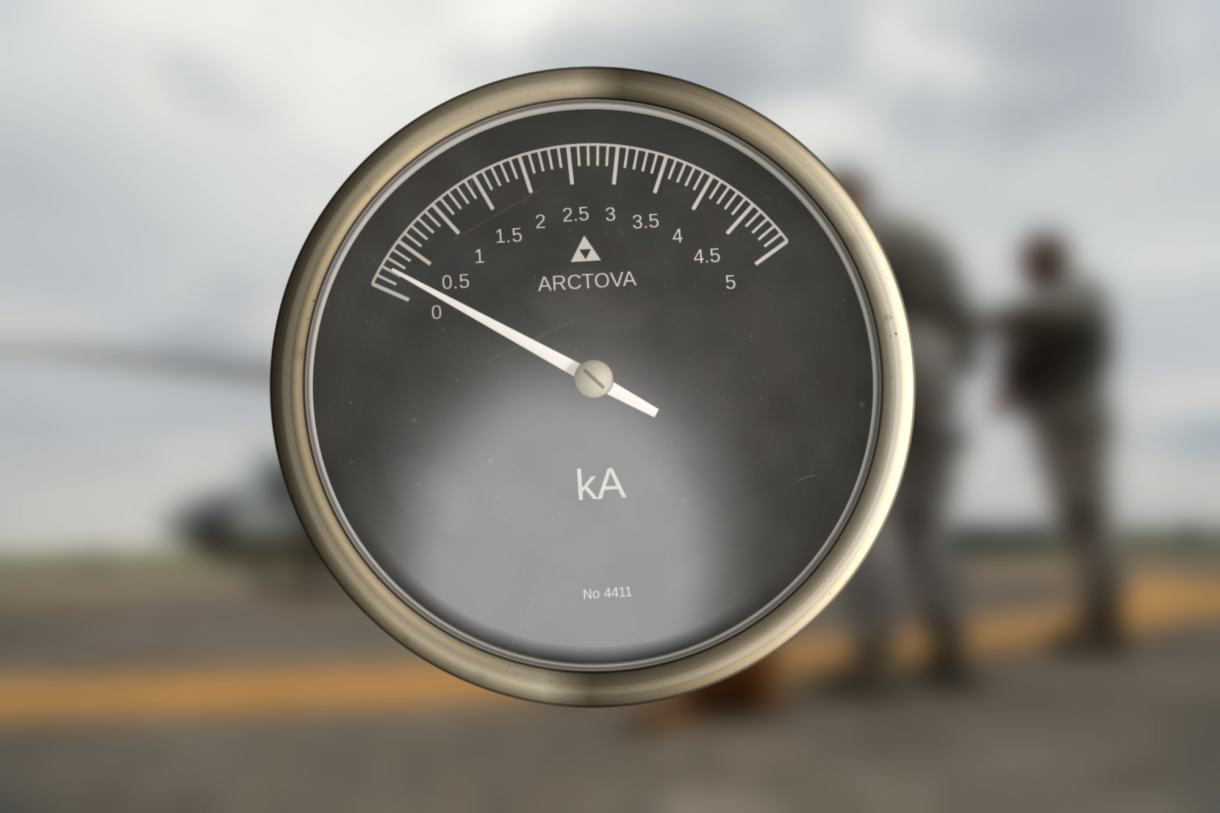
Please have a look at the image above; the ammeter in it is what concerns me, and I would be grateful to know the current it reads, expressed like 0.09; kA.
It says 0.2; kA
